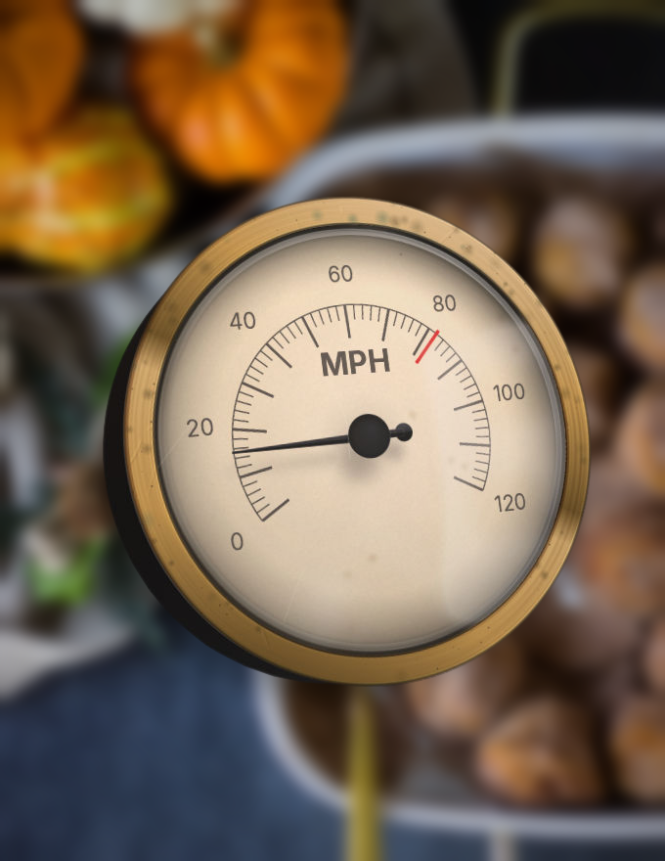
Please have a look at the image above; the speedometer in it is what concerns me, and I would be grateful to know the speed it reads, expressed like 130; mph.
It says 15; mph
